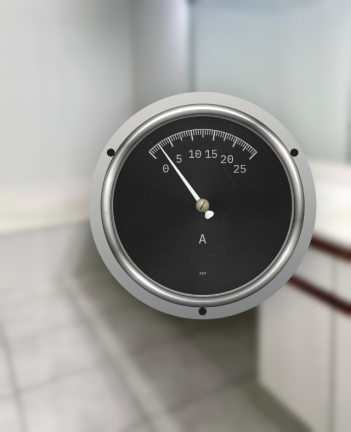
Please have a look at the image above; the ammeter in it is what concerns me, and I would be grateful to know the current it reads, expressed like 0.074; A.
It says 2.5; A
